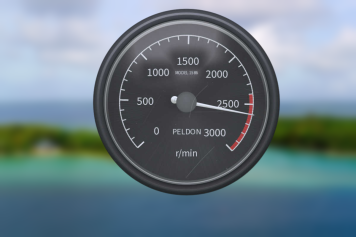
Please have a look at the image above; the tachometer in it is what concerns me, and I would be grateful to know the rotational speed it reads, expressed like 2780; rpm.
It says 2600; rpm
